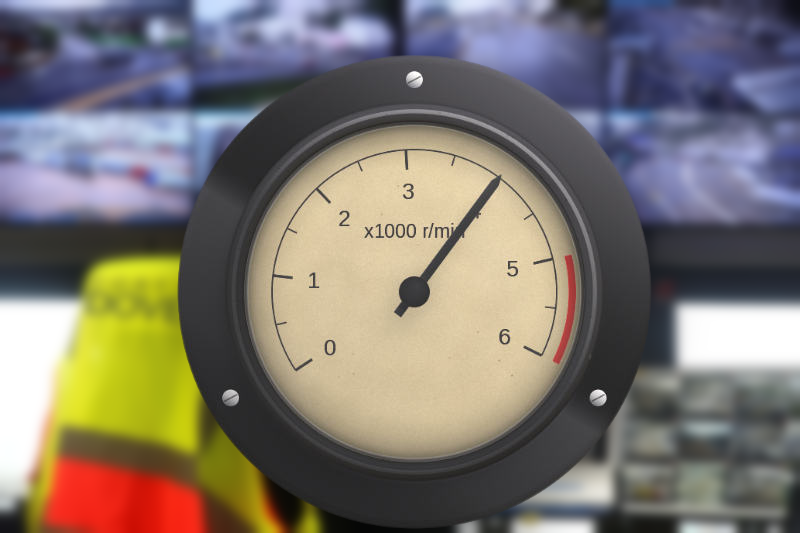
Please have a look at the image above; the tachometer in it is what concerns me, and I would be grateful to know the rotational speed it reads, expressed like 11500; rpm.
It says 4000; rpm
